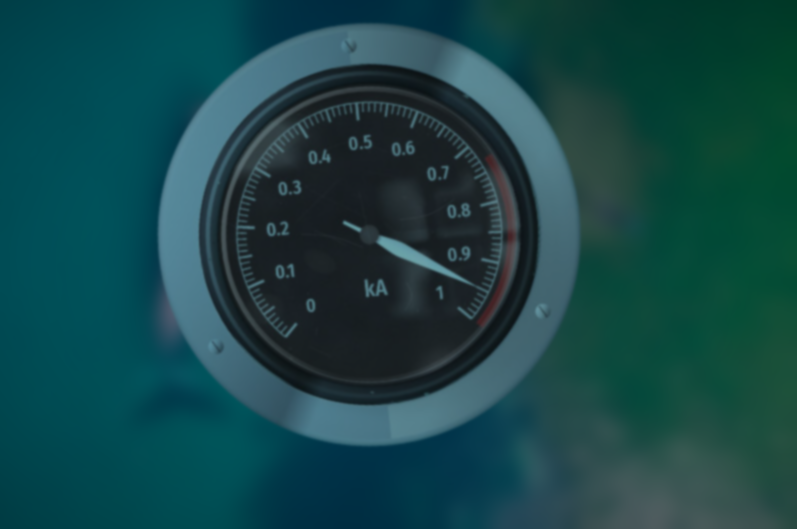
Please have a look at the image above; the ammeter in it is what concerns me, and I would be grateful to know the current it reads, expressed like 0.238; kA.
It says 0.95; kA
